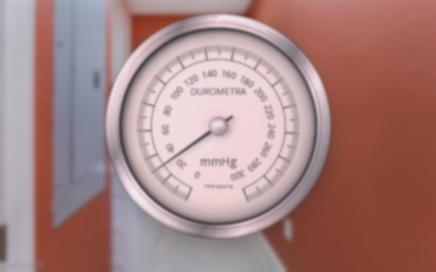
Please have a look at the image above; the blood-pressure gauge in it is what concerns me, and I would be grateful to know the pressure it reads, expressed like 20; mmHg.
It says 30; mmHg
